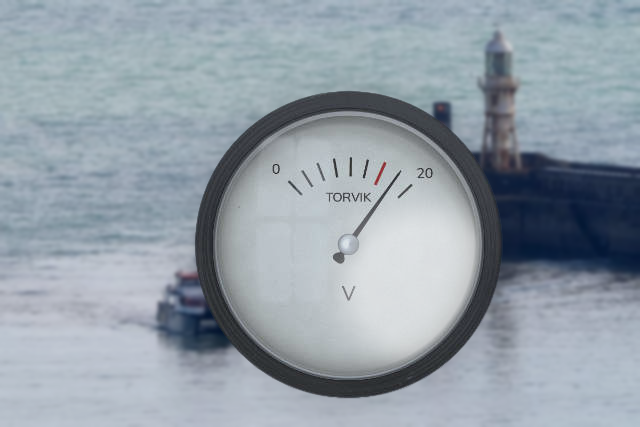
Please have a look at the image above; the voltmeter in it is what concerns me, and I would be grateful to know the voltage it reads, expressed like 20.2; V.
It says 17.5; V
